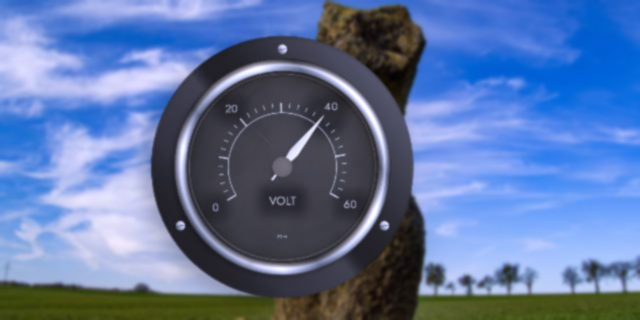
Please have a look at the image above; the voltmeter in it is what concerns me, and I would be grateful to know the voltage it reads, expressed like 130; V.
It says 40; V
